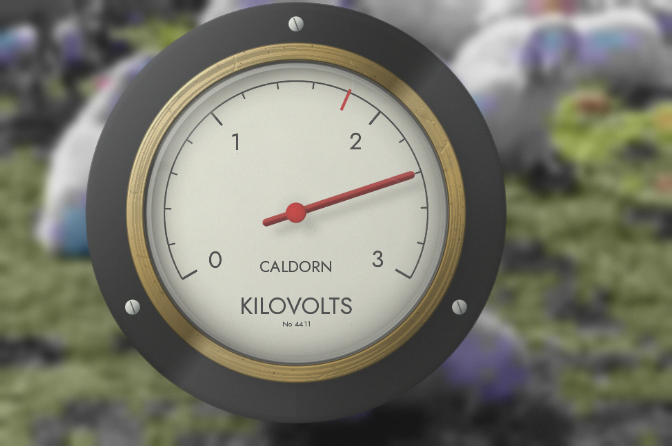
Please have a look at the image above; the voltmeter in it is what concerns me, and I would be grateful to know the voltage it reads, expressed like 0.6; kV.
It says 2.4; kV
